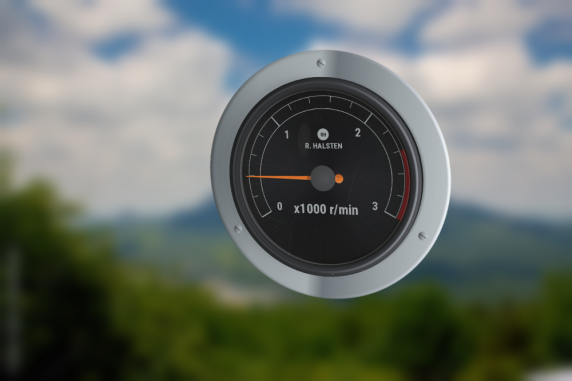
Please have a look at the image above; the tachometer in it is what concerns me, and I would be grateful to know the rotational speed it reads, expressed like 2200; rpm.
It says 400; rpm
